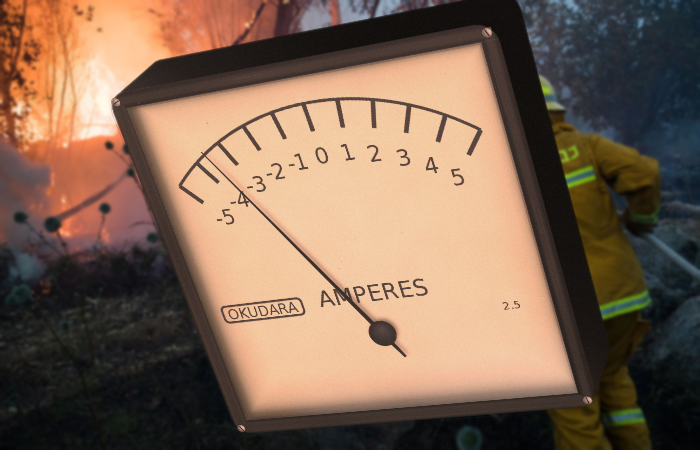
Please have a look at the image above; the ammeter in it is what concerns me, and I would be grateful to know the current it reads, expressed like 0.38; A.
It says -3.5; A
